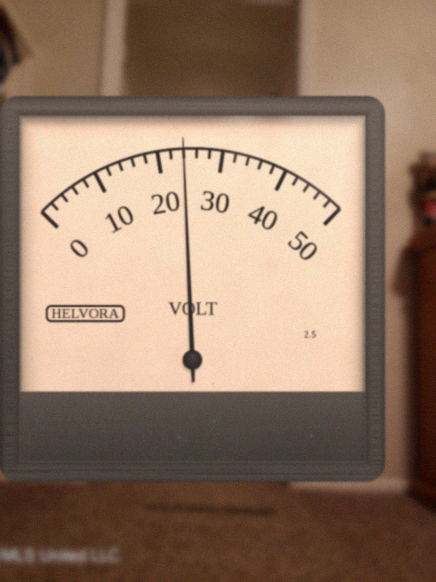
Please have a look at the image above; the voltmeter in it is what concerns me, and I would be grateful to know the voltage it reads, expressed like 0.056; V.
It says 24; V
